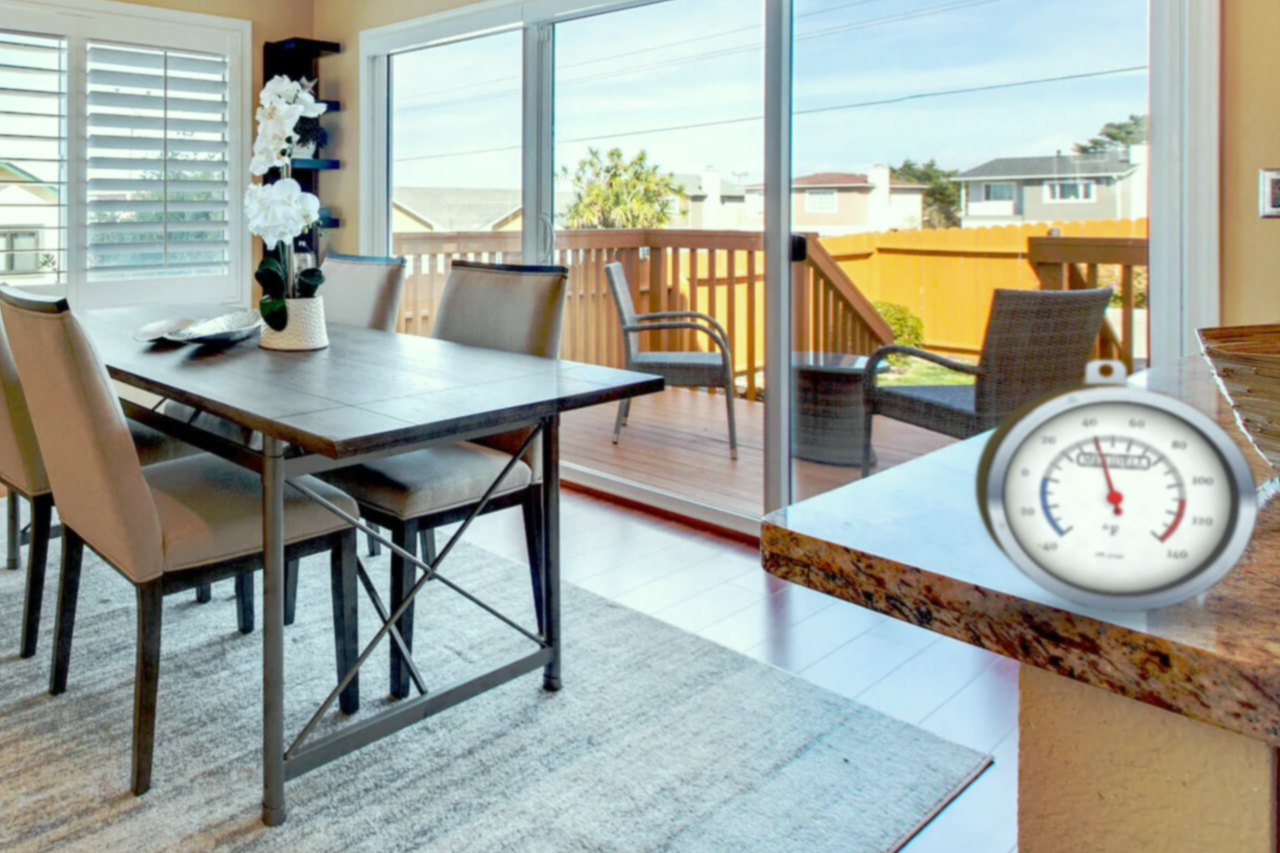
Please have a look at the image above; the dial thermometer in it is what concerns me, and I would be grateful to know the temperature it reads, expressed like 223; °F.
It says 40; °F
